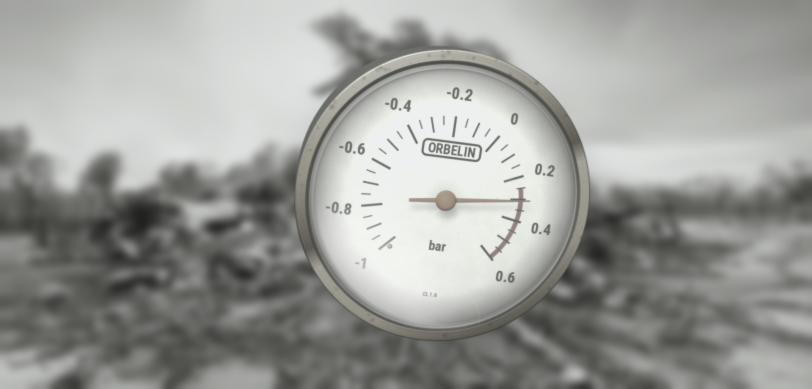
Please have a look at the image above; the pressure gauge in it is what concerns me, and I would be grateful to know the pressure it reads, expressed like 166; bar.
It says 0.3; bar
